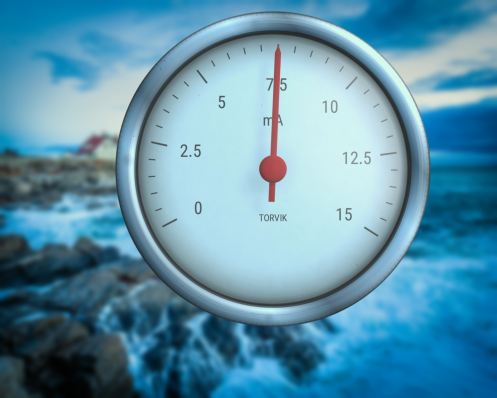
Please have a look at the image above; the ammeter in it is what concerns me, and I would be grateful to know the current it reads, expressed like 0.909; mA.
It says 7.5; mA
